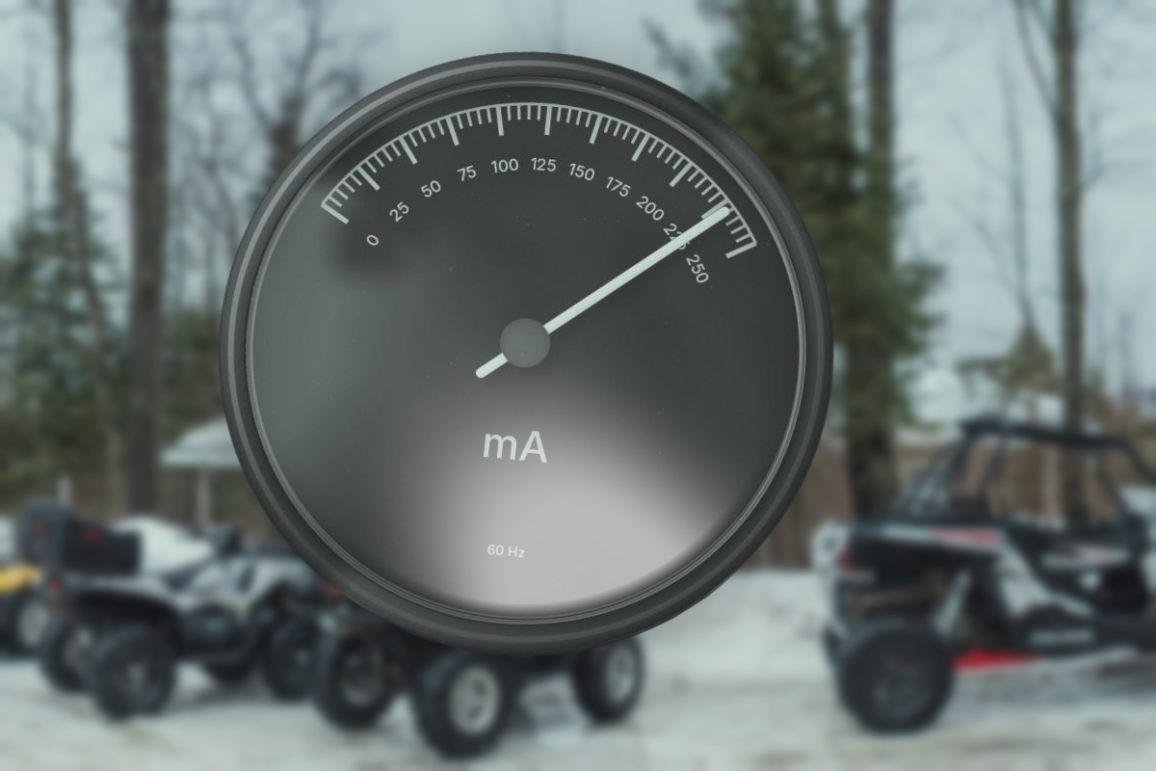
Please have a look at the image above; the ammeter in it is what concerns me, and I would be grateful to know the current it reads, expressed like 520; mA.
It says 230; mA
